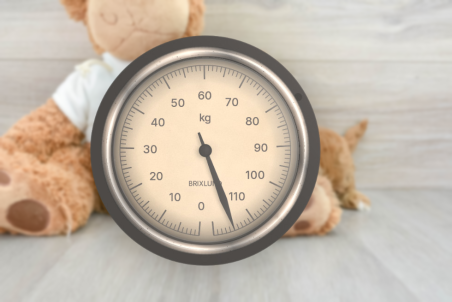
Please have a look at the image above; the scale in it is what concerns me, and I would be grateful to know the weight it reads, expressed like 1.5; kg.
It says 115; kg
